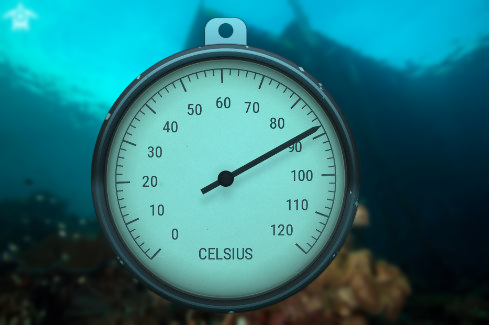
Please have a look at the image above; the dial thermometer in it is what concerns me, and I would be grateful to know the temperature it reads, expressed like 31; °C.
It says 88; °C
